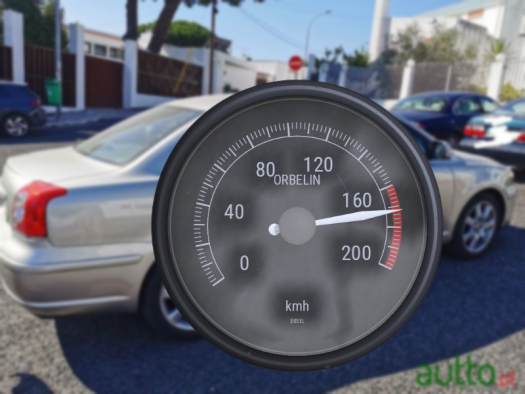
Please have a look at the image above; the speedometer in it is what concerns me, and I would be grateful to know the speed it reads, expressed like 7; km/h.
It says 172; km/h
